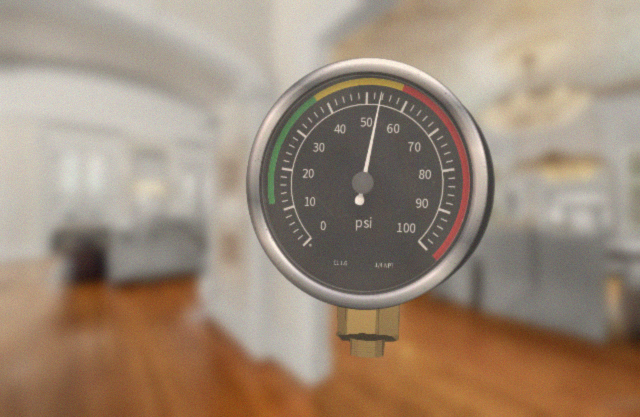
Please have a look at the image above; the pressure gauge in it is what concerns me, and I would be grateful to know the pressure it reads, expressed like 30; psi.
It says 54; psi
